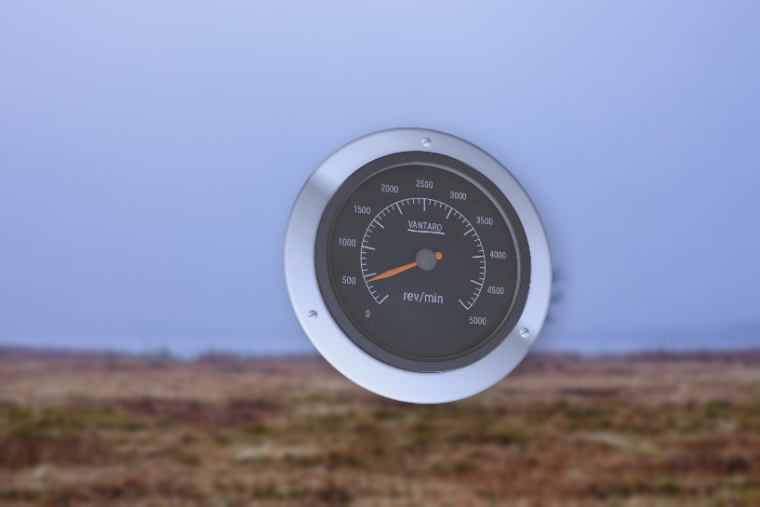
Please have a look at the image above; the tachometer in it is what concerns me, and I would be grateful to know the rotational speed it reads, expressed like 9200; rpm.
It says 400; rpm
